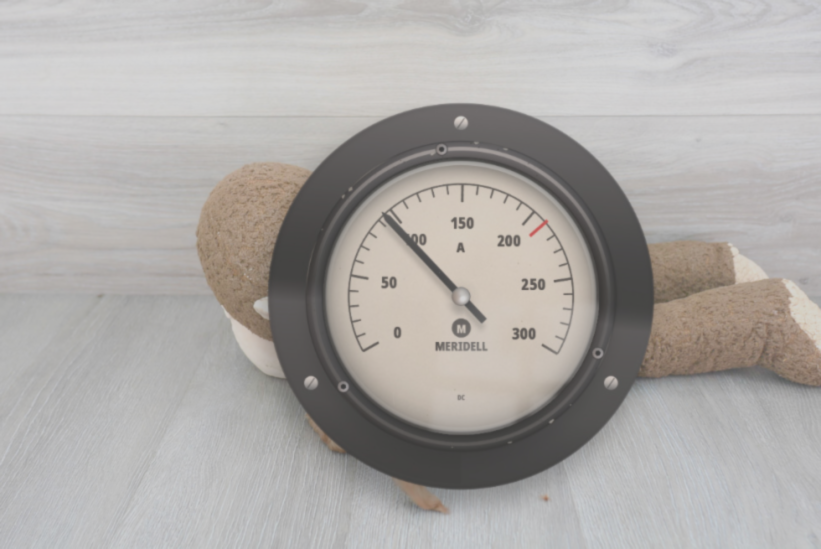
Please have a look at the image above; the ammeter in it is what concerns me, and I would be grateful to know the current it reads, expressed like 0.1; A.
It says 95; A
